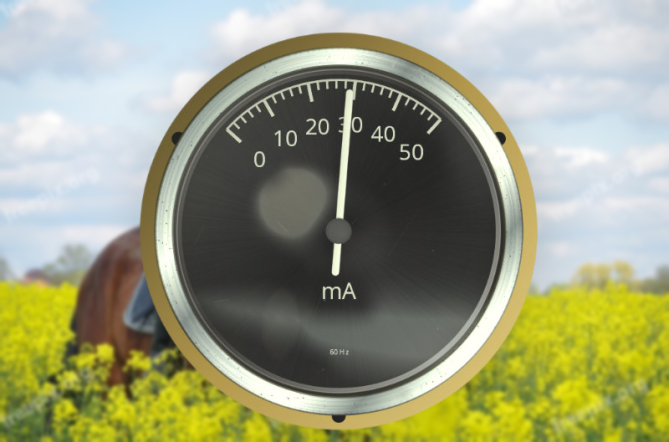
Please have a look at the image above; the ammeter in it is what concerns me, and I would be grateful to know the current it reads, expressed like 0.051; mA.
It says 29; mA
